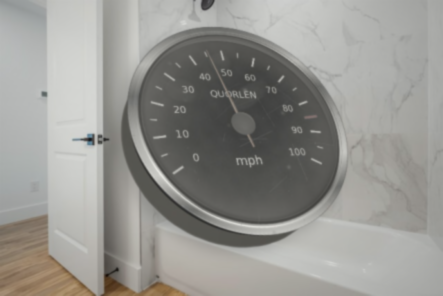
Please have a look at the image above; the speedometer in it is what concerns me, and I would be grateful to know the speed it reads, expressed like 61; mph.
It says 45; mph
